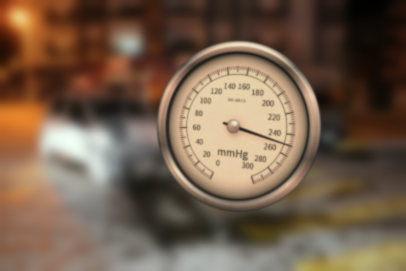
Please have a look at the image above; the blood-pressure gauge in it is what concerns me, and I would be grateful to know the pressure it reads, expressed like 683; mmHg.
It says 250; mmHg
